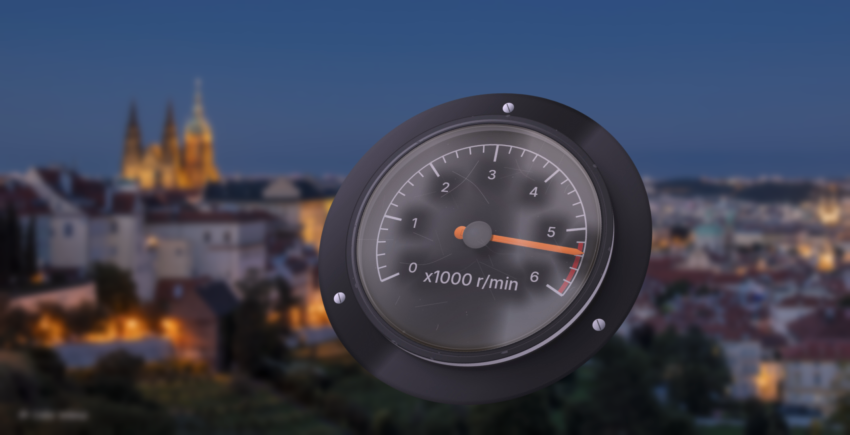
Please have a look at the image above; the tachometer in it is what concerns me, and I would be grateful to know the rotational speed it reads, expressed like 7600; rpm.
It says 5400; rpm
